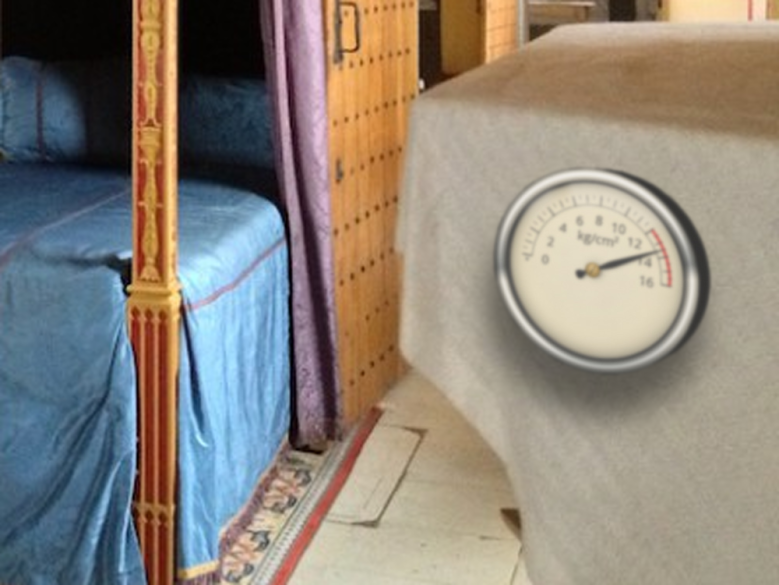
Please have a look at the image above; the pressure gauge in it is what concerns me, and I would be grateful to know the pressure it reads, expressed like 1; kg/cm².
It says 13.5; kg/cm²
